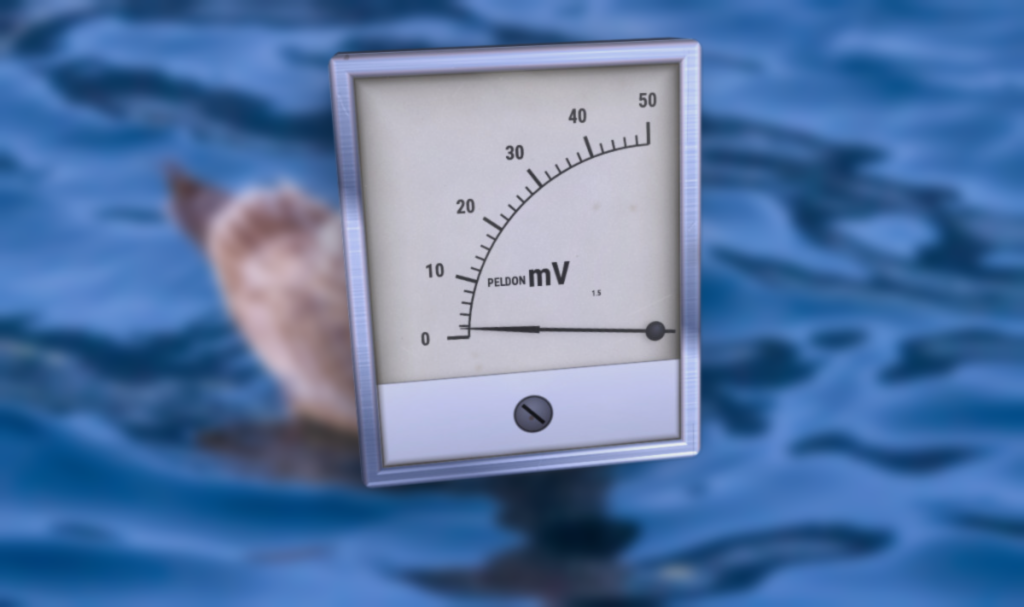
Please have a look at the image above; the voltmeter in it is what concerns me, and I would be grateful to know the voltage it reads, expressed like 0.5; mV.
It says 2; mV
